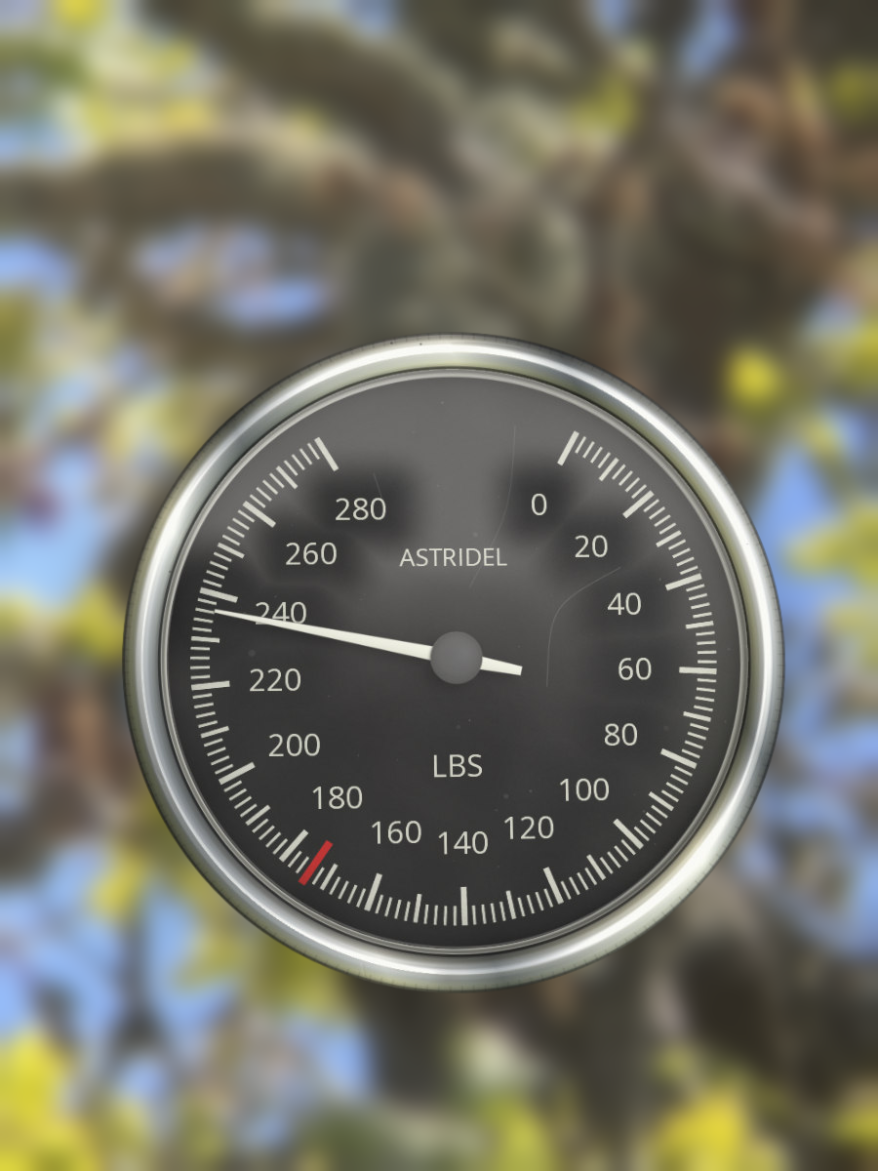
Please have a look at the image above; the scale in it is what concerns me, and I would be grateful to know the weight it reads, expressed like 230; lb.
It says 236; lb
